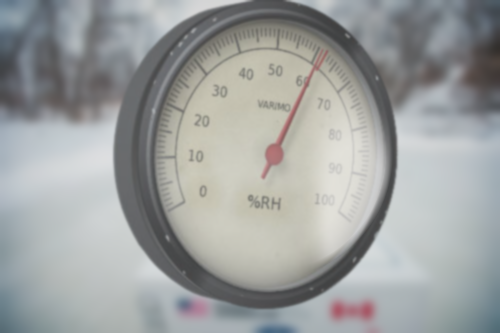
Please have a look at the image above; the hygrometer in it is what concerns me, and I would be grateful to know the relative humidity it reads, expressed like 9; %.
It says 60; %
